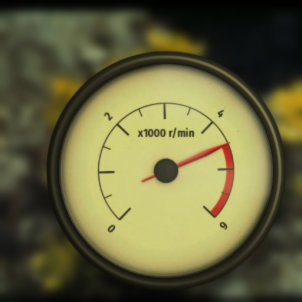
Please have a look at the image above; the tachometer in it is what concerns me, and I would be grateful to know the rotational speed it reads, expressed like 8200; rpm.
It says 4500; rpm
